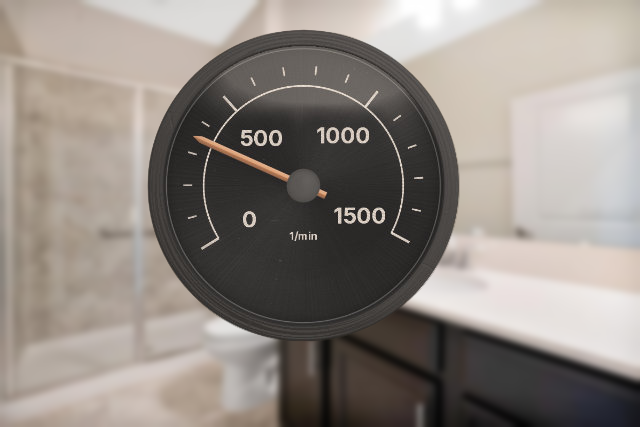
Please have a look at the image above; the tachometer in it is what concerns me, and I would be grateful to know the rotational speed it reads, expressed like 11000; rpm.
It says 350; rpm
